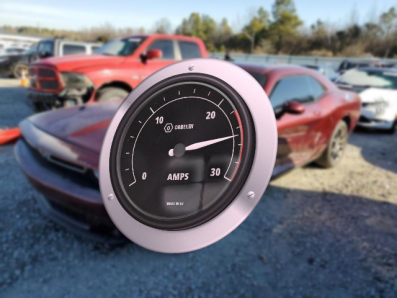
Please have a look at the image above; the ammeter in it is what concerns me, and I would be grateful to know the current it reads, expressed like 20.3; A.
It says 25; A
